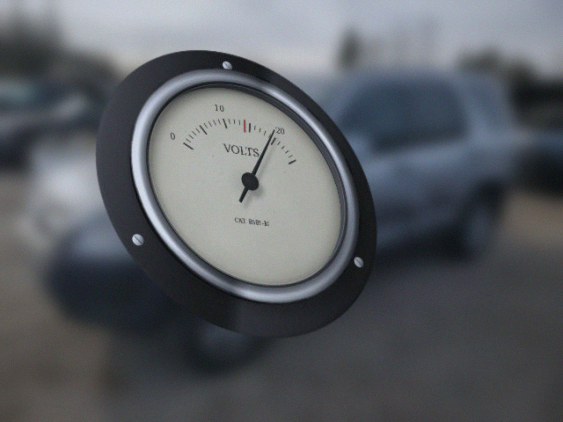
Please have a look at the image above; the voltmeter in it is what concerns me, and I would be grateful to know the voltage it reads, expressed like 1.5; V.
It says 19; V
